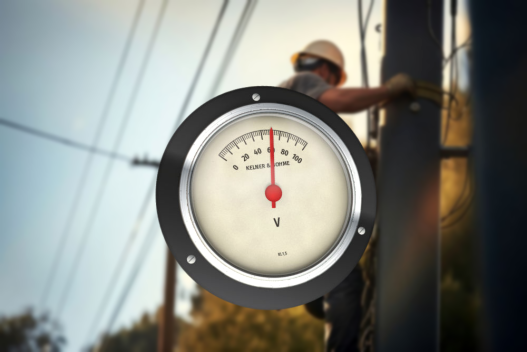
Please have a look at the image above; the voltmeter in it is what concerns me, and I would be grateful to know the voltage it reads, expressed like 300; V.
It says 60; V
